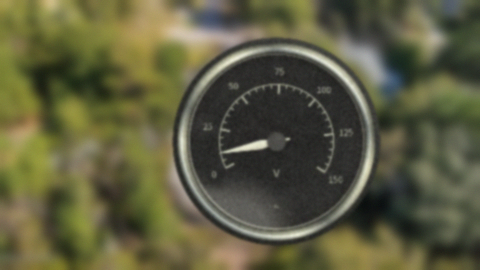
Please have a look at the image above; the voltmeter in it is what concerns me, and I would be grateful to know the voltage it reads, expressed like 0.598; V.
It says 10; V
